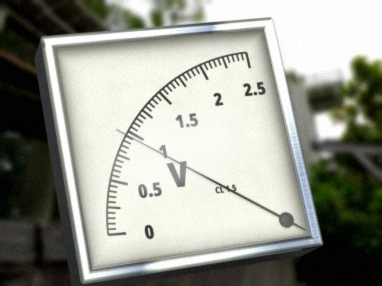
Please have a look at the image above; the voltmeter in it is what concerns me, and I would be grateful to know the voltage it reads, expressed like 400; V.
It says 0.95; V
